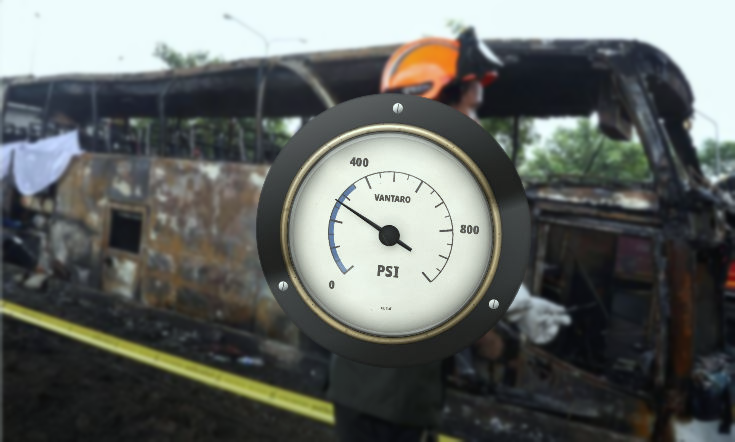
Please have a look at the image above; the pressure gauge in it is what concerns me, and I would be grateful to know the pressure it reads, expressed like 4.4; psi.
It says 275; psi
